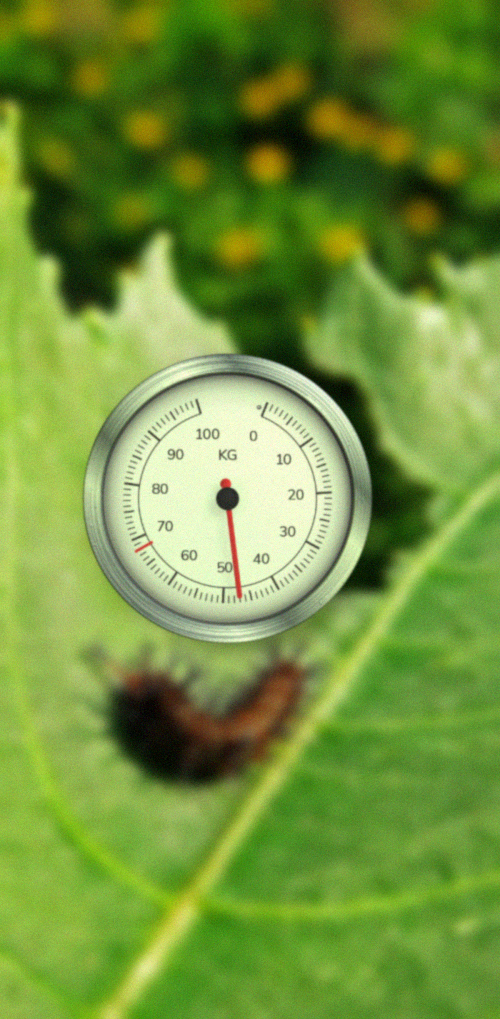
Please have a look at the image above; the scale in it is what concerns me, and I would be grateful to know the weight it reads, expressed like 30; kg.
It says 47; kg
